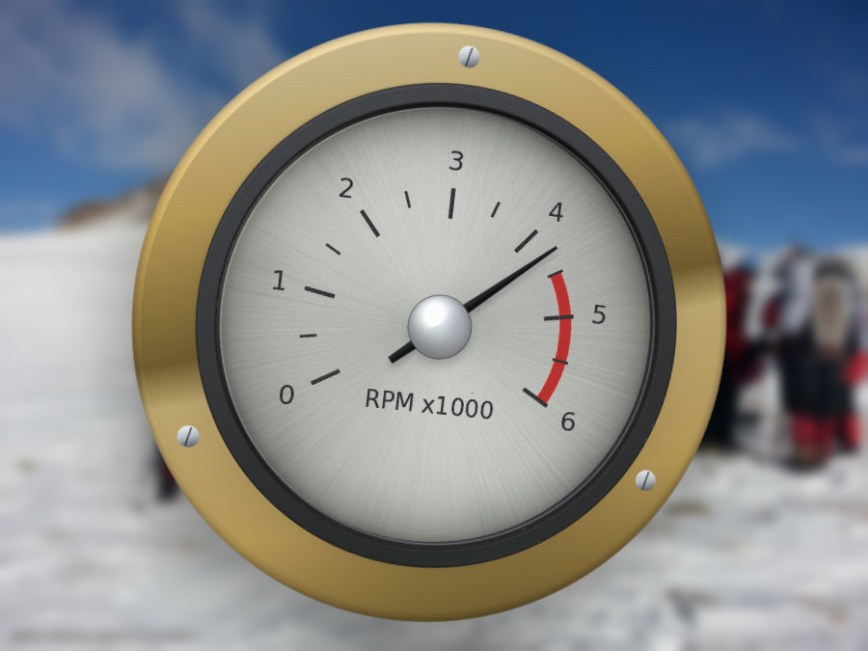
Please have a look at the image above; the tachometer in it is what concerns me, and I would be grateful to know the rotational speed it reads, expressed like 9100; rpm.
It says 4250; rpm
